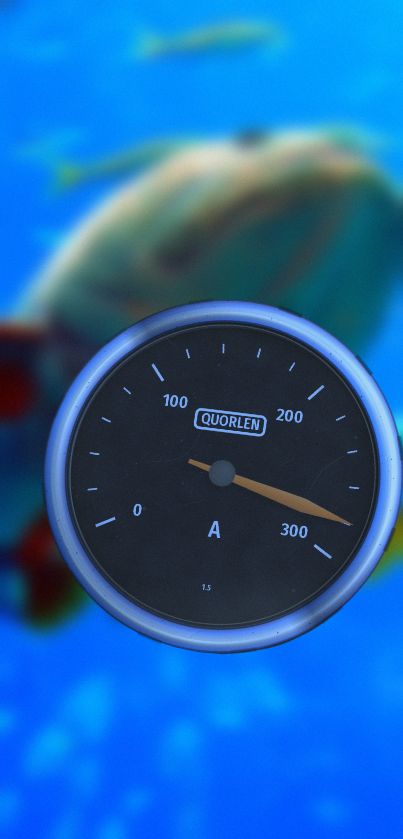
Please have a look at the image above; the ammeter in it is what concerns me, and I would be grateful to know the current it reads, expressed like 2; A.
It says 280; A
